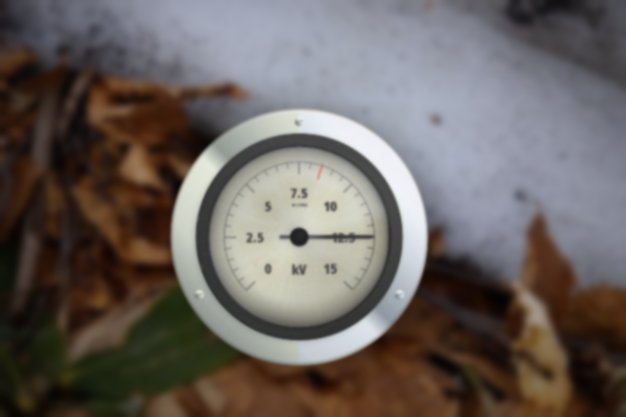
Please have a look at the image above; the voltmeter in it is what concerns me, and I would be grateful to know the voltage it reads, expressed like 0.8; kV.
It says 12.5; kV
